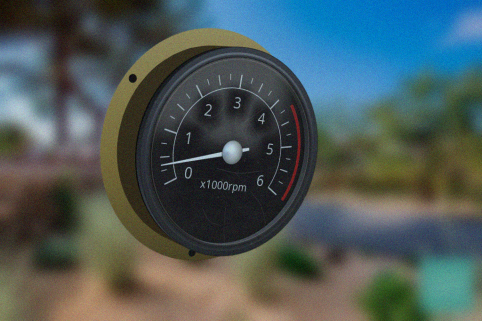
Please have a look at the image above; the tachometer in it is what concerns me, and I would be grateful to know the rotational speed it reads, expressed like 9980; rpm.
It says 375; rpm
